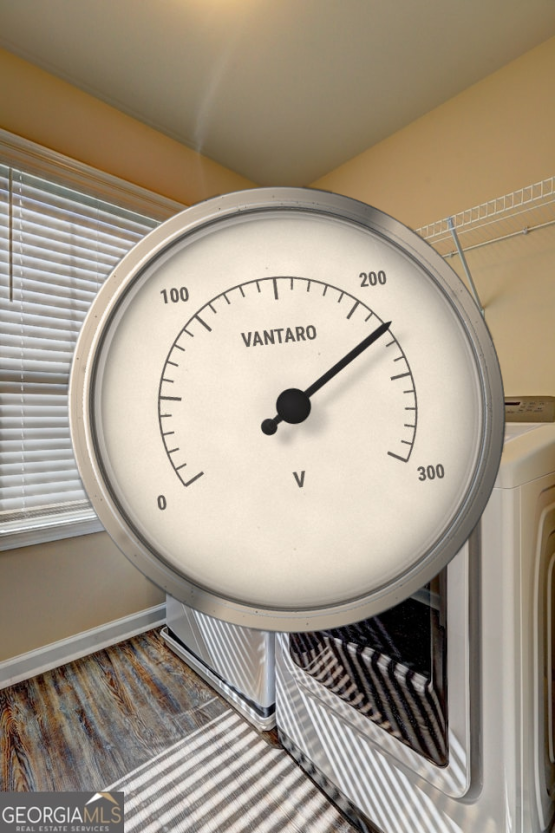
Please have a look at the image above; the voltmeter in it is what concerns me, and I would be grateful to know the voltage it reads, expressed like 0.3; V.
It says 220; V
